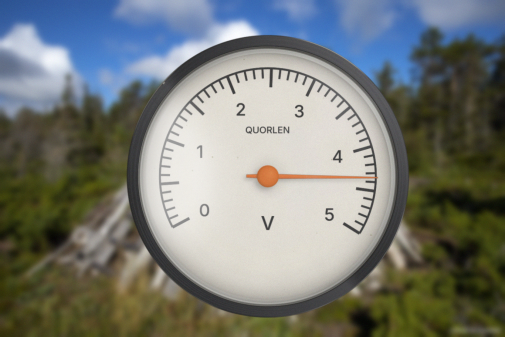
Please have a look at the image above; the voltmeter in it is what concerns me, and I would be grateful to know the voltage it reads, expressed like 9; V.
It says 4.35; V
